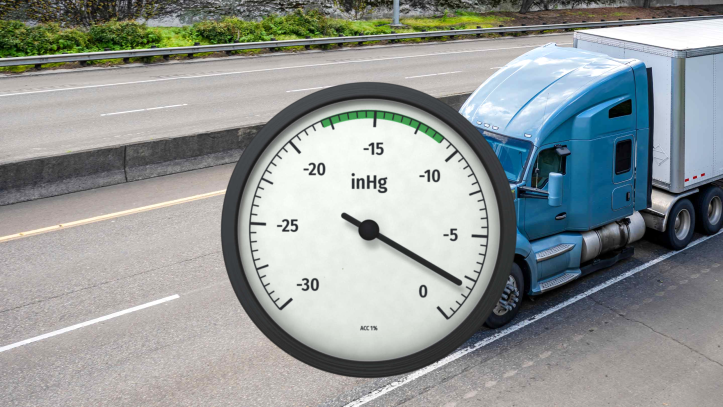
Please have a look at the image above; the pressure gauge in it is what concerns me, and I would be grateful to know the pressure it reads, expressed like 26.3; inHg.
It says -2; inHg
